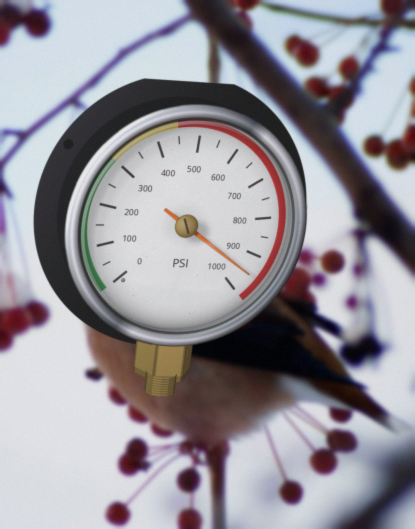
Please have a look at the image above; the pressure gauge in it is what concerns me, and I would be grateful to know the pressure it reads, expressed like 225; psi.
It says 950; psi
